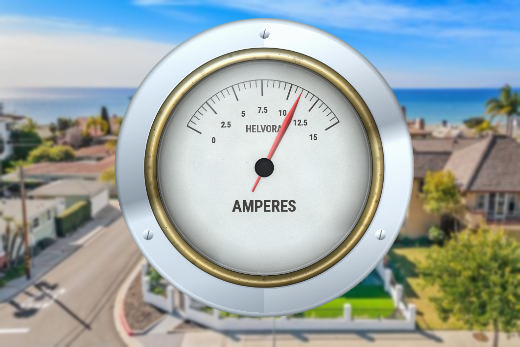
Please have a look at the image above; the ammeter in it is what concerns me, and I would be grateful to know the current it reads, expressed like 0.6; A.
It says 11; A
